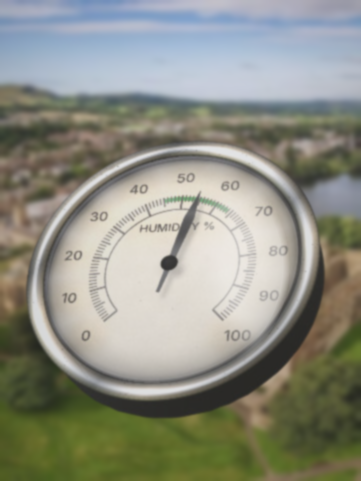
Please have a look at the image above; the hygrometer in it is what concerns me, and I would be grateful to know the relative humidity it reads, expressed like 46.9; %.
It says 55; %
